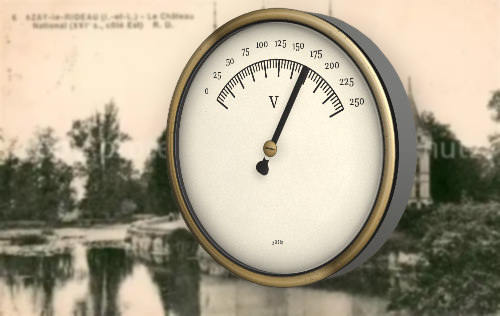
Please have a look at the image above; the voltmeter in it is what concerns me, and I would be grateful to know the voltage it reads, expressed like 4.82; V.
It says 175; V
